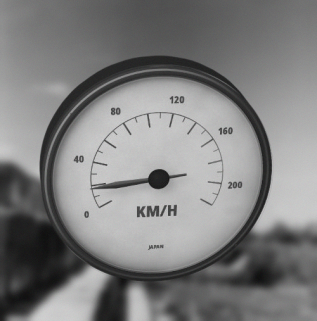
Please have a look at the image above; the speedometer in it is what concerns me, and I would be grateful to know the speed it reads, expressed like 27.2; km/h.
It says 20; km/h
